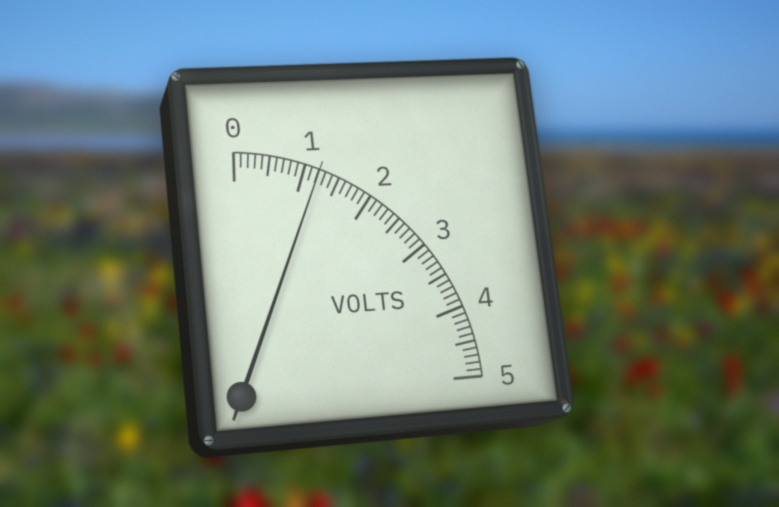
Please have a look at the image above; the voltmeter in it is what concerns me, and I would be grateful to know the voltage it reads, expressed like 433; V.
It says 1.2; V
